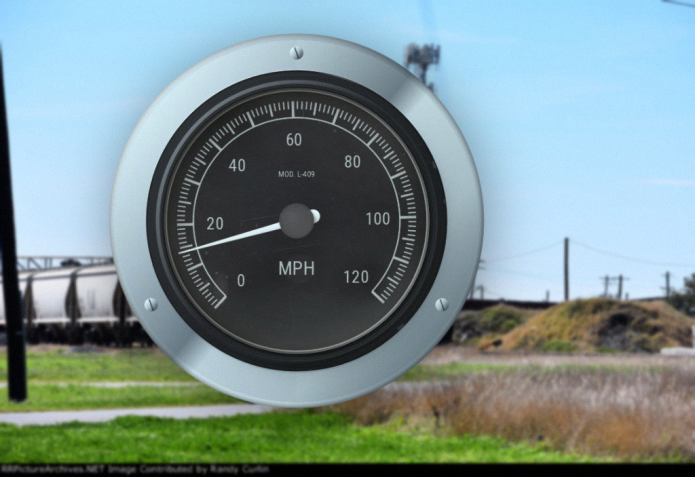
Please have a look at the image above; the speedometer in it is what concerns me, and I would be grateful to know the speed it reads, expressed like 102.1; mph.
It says 14; mph
